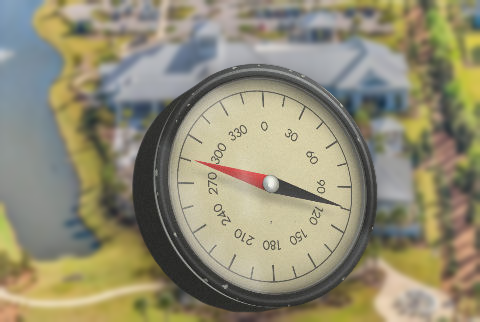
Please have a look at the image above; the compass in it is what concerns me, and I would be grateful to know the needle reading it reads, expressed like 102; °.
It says 285; °
